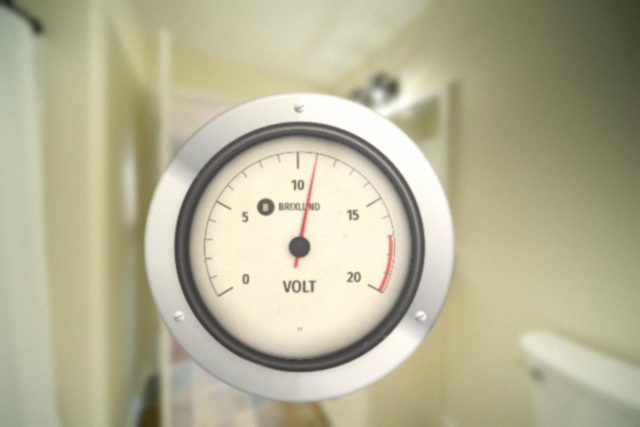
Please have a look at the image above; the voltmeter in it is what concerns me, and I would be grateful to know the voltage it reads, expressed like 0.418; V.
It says 11; V
